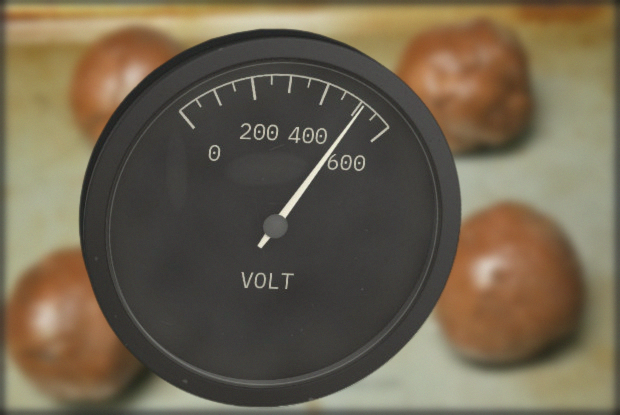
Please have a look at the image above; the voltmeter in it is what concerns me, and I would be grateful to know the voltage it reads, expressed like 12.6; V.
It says 500; V
